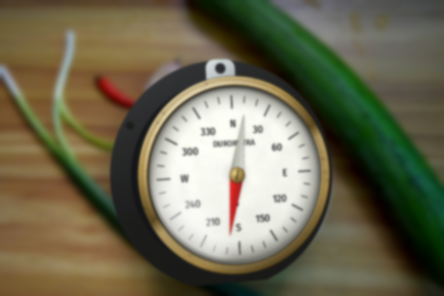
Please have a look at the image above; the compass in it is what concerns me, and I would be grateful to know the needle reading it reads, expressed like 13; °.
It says 190; °
